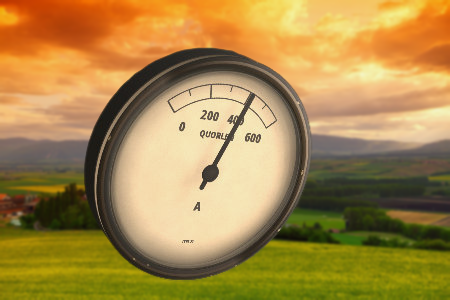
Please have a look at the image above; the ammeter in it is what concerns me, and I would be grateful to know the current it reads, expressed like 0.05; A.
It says 400; A
